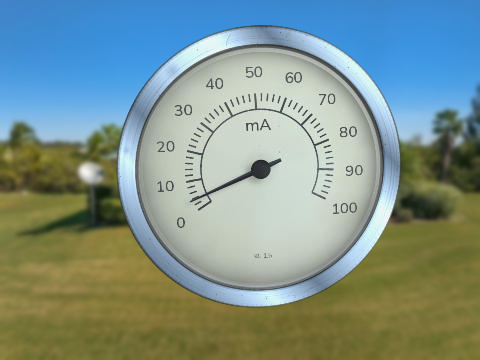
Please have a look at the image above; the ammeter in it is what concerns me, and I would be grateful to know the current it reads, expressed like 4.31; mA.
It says 4; mA
